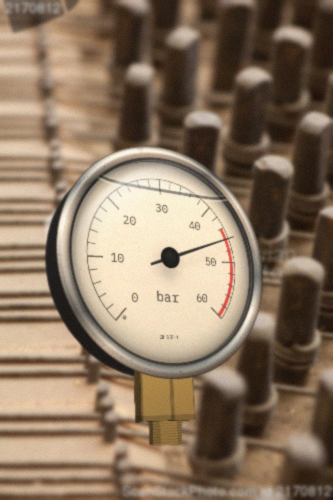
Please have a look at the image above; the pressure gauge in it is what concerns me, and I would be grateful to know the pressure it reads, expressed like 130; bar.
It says 46; bar
